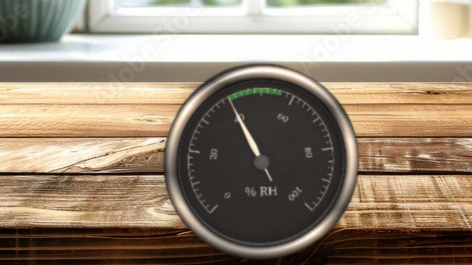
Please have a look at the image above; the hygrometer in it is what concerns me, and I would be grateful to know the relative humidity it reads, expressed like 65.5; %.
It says 40; %
